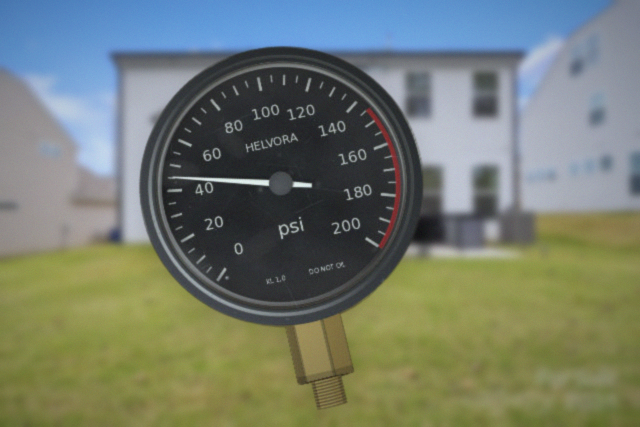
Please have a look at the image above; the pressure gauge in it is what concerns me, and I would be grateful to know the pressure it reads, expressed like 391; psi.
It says 45; psi
